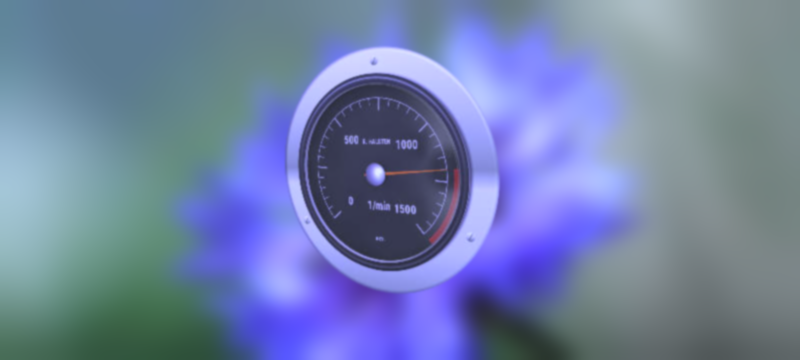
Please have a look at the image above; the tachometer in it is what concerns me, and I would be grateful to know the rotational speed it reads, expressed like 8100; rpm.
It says 1200; rpm
